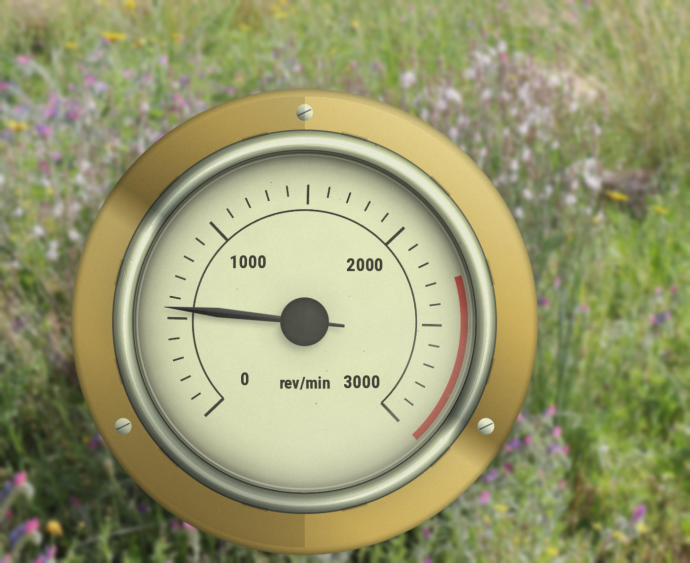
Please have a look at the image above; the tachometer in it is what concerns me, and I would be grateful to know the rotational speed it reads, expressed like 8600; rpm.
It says 550; rpm
